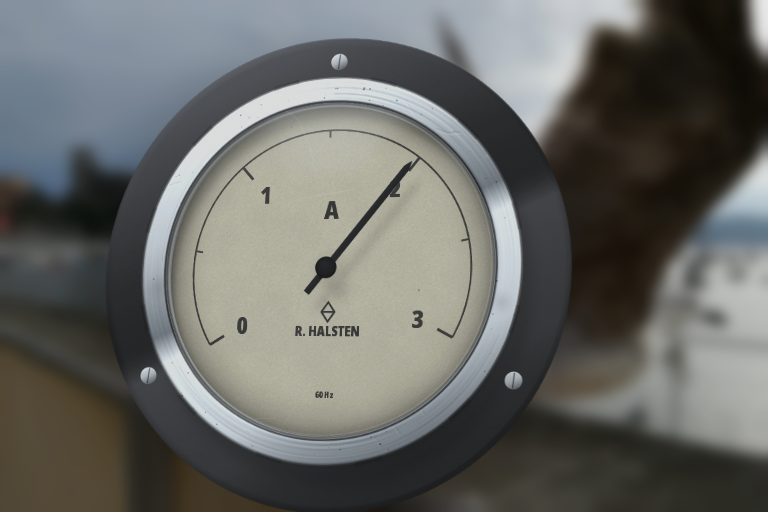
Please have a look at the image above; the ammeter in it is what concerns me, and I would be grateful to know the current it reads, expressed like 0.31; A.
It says 2; A
